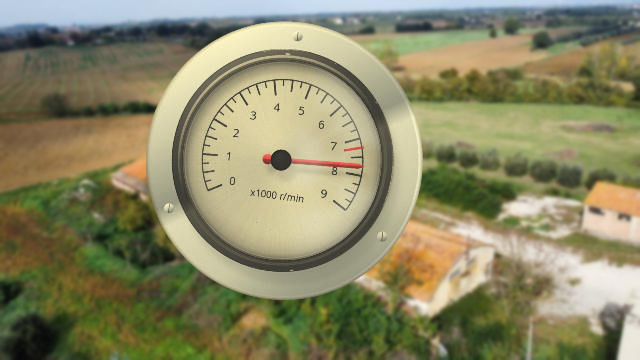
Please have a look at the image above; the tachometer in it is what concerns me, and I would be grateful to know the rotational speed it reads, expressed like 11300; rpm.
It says 7750; rpm
